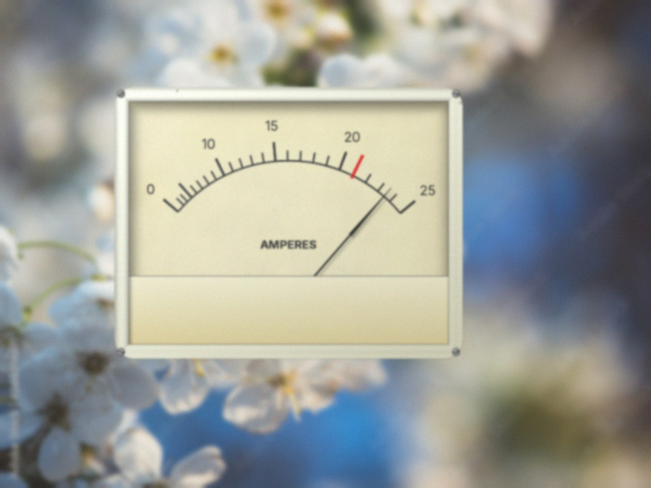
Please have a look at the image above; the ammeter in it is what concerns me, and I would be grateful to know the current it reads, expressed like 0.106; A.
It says 23.5; A
